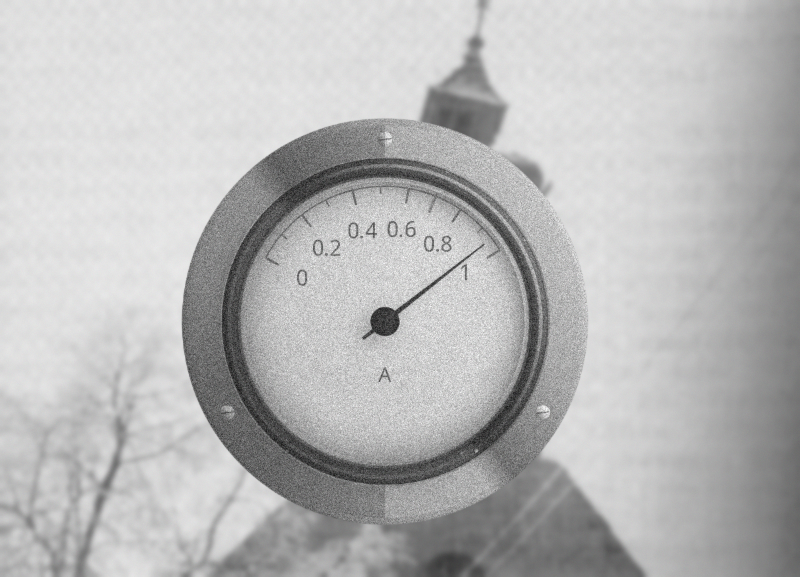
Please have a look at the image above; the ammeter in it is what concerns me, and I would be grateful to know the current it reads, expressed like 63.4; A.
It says 0.95; A
